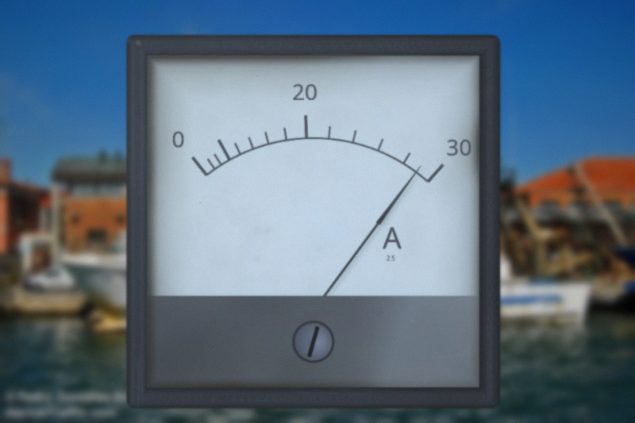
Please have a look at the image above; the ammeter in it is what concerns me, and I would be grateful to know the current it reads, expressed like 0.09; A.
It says 29; A
